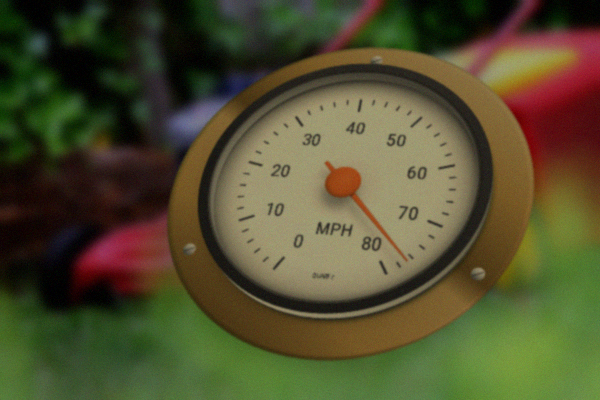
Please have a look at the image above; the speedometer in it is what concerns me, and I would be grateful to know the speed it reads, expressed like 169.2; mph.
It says 77; mph
